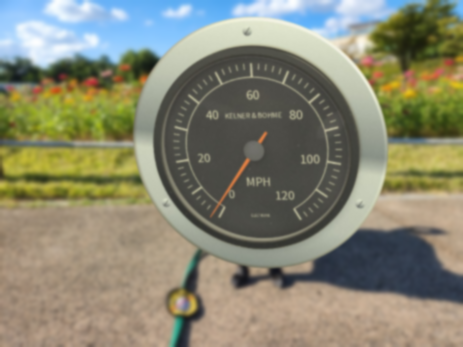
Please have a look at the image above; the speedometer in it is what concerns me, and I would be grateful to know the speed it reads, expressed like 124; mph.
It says 2; mph
